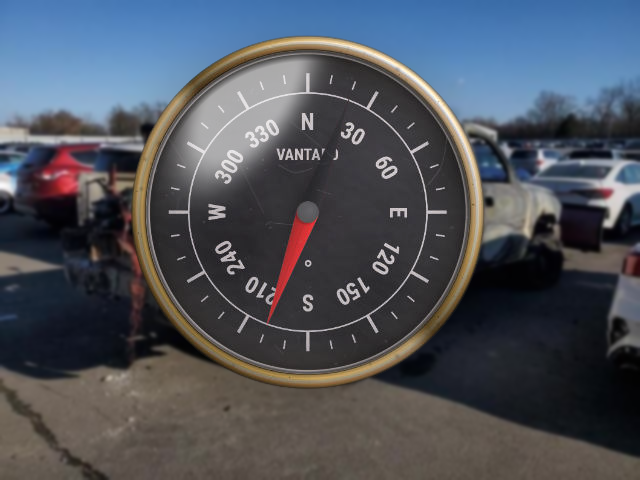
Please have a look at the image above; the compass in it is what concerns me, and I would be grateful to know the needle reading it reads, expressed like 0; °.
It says 200; °
